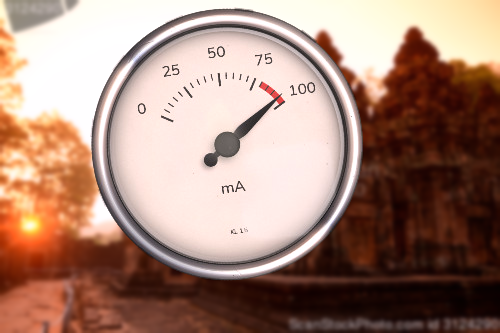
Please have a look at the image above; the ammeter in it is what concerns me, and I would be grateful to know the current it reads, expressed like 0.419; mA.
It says 95; mA
